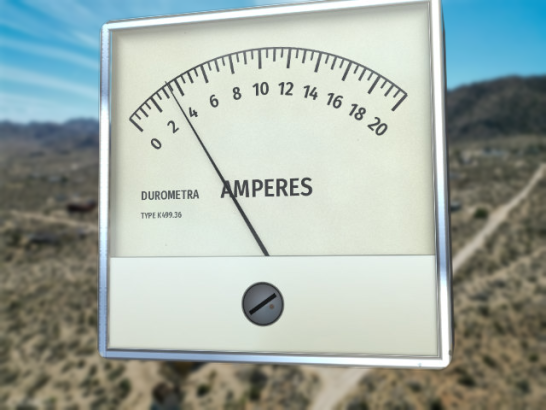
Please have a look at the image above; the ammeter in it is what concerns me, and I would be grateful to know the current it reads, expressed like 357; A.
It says 3.5; A
